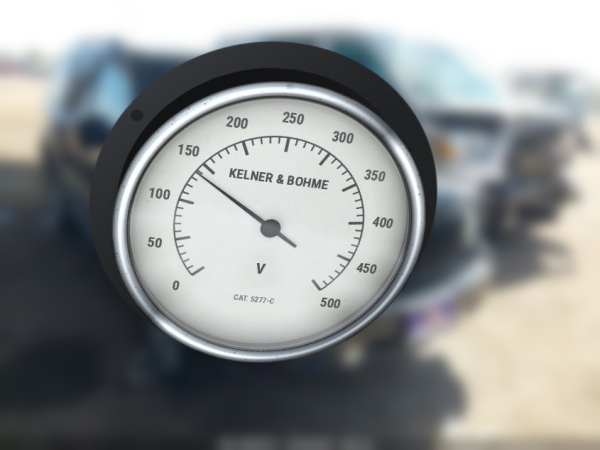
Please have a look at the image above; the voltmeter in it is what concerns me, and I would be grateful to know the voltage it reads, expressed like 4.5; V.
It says 140; V
